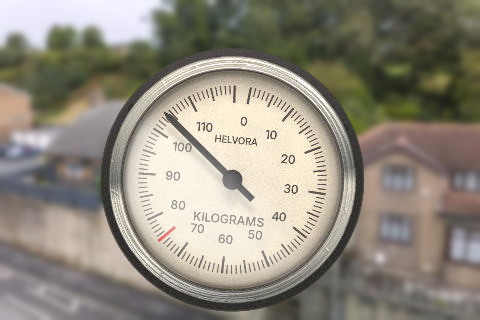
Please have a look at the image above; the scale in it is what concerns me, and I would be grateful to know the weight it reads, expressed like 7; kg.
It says 104; kg
